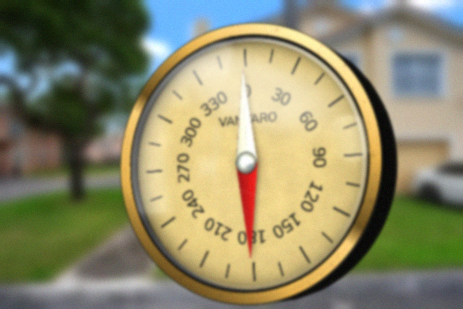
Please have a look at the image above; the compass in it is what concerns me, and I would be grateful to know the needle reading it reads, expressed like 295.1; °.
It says 180; °
